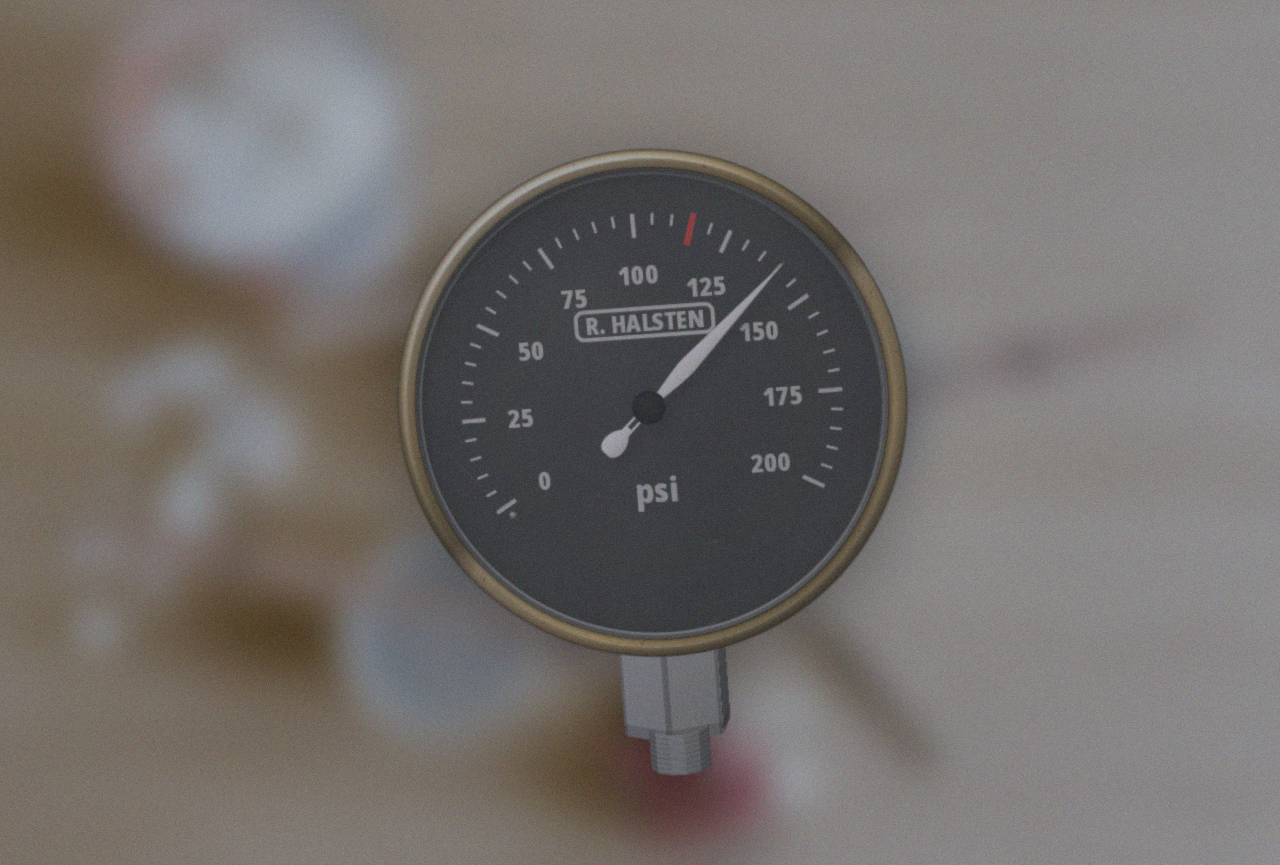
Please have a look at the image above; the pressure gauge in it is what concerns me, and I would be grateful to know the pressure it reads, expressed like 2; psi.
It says 140; psi
